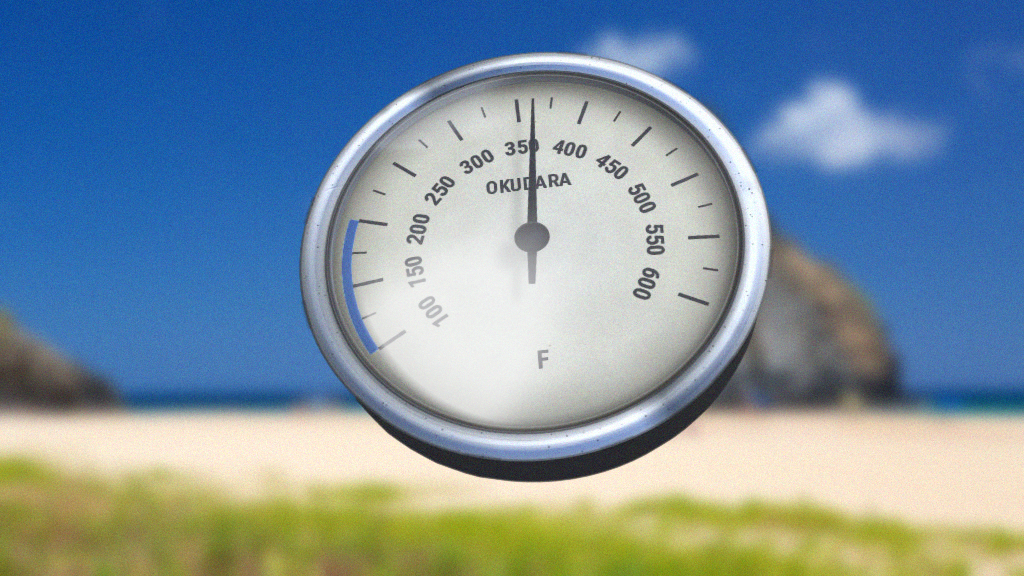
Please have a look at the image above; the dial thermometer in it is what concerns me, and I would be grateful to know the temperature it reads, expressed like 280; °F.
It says 362.5; °F
